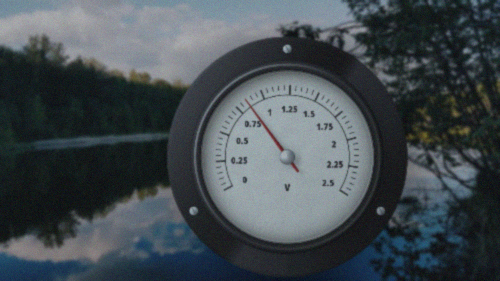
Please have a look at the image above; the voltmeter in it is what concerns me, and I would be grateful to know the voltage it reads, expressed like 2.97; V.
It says 0.85; V
